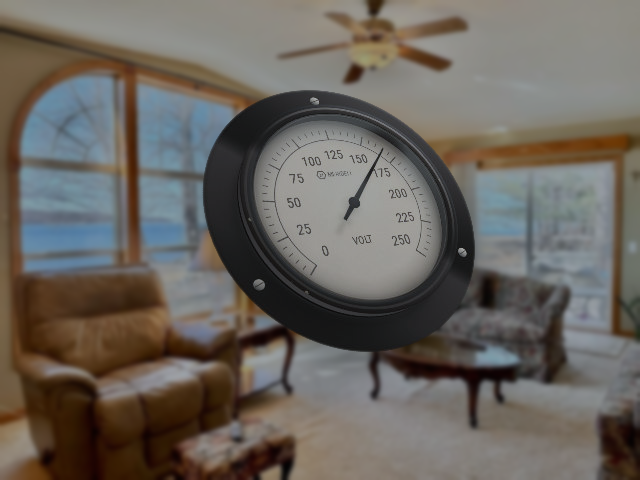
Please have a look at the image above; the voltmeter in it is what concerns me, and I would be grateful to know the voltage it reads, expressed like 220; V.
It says 165; V
